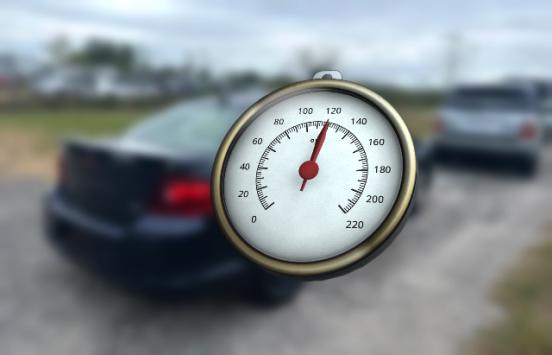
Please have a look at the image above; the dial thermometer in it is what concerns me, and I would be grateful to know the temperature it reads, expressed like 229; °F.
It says 120; °F
